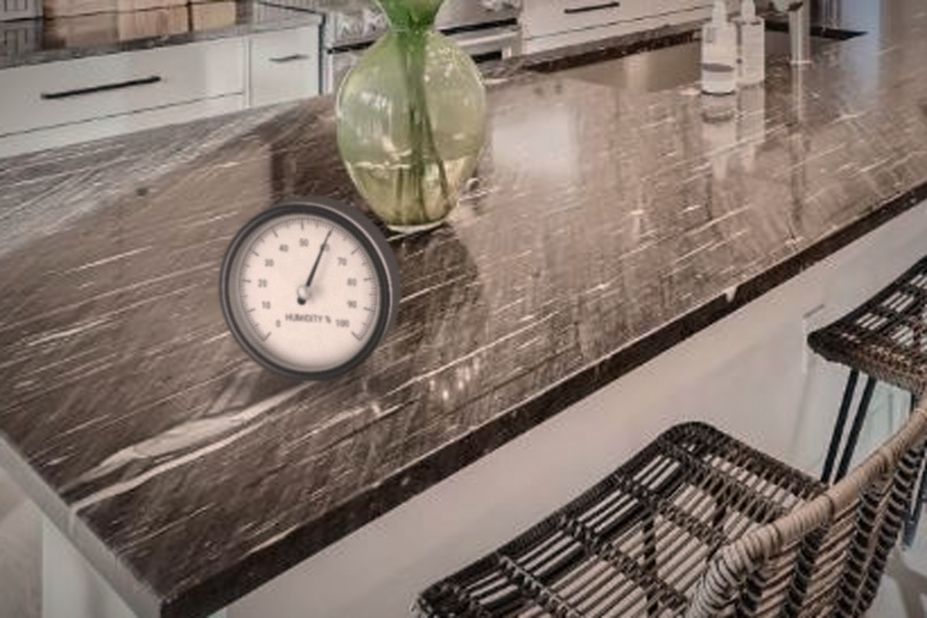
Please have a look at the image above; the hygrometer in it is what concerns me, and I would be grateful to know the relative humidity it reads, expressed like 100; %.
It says 60; %
